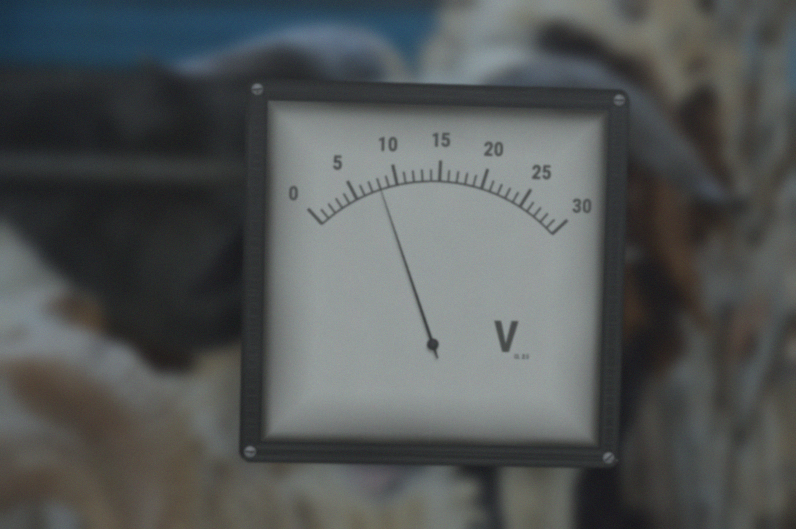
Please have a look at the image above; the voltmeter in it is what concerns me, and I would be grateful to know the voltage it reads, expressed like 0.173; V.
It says 8; V
